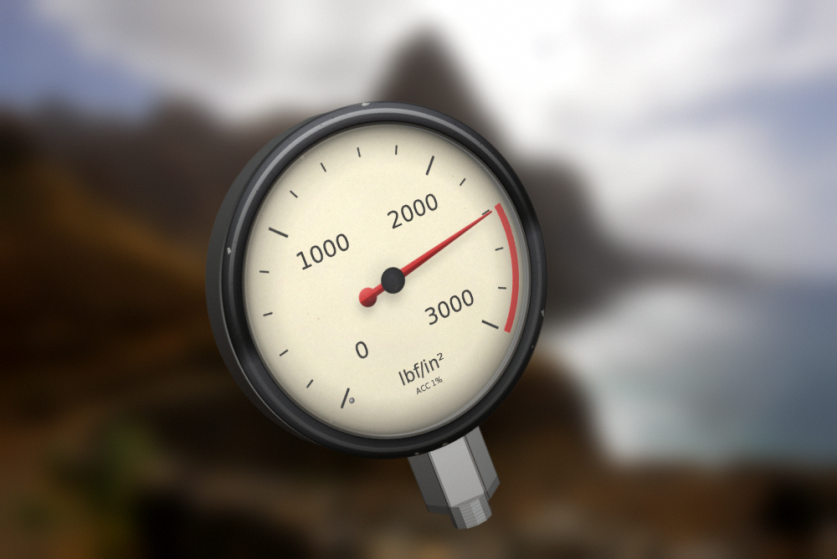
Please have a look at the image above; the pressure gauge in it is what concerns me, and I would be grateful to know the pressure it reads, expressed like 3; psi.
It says 2400; psi
